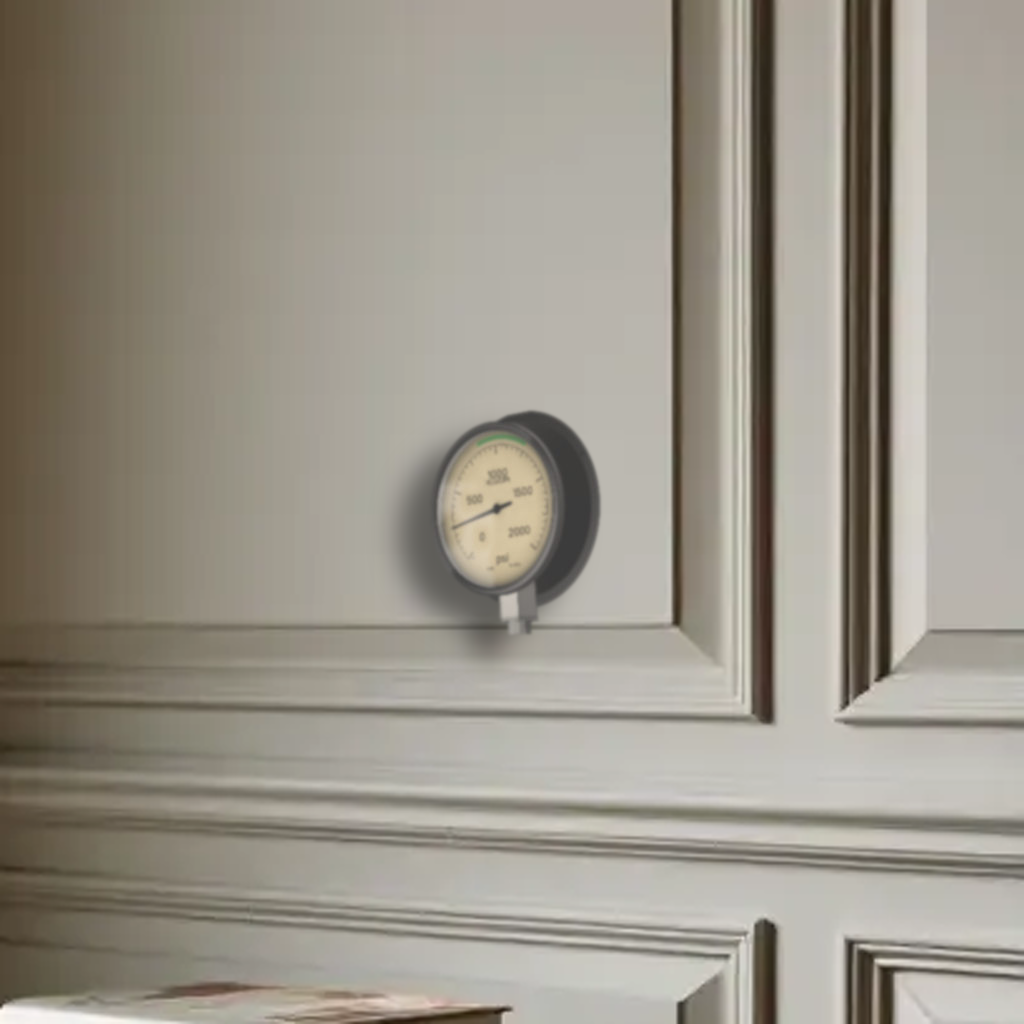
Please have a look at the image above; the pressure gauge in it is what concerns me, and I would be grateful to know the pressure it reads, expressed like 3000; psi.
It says 250; psi
